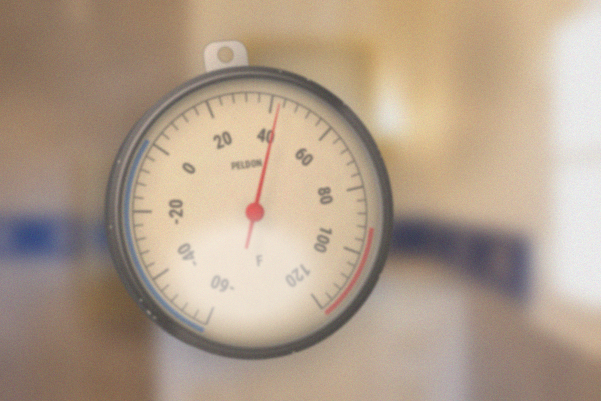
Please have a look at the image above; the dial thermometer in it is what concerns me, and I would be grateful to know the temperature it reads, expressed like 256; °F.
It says 42; °F
